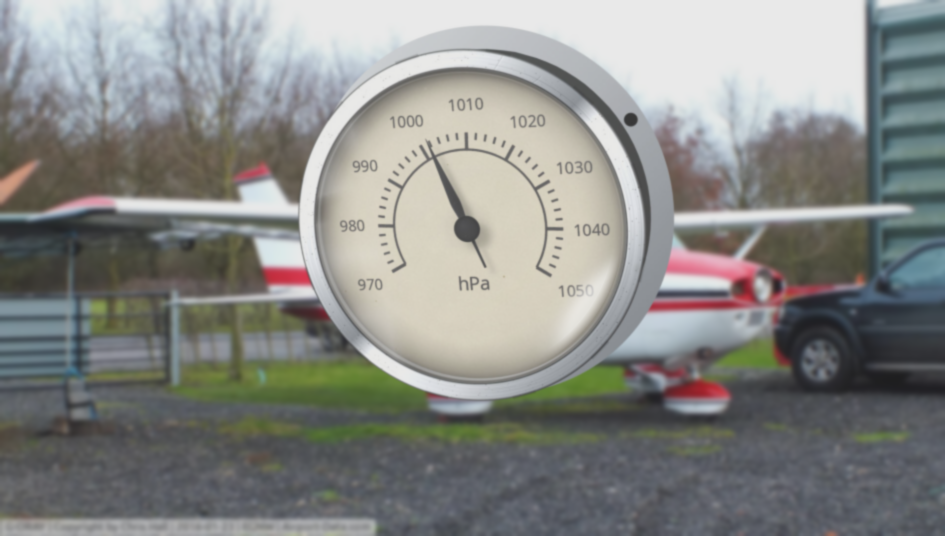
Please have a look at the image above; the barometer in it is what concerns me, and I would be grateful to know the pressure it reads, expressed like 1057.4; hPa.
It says 1002; hPa
